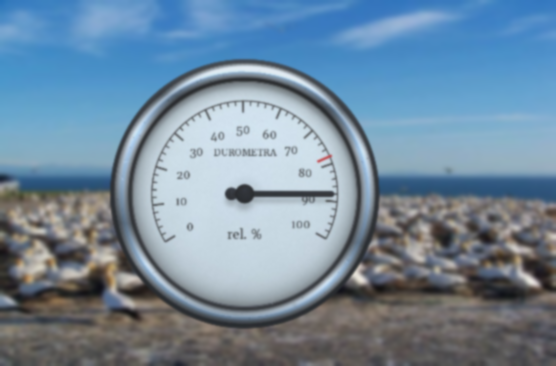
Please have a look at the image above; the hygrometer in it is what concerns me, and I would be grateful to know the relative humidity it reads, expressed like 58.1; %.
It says 88; %
